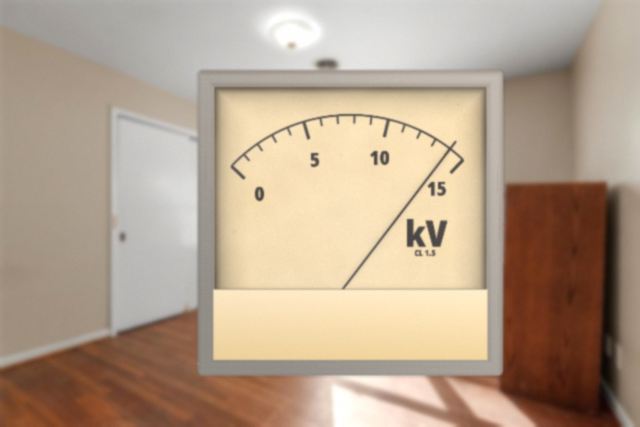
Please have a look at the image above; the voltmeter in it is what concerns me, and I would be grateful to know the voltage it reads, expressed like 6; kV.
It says 14; kV
